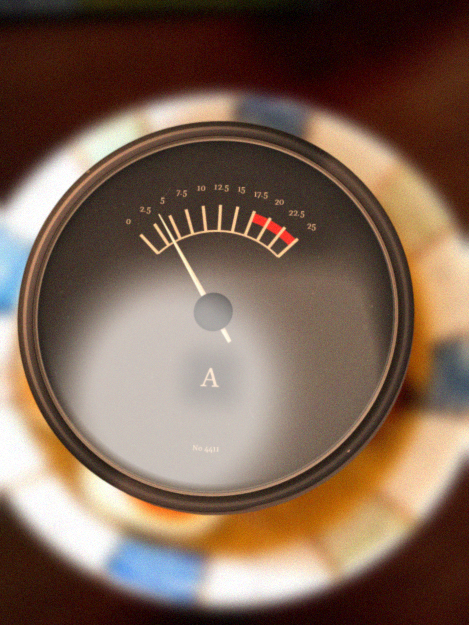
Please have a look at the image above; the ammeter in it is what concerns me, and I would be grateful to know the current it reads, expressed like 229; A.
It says 3.75; A
